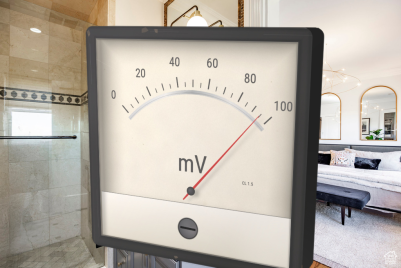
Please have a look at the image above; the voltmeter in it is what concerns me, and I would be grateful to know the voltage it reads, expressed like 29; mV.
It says 95; mV
